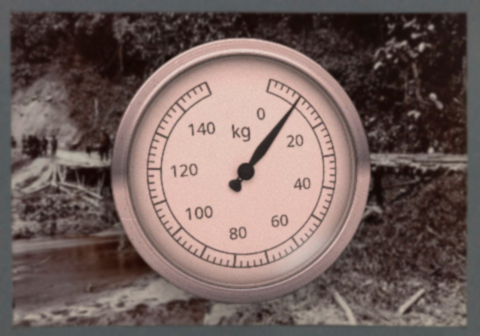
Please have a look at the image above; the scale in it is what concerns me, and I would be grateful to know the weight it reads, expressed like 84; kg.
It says 10; kg
